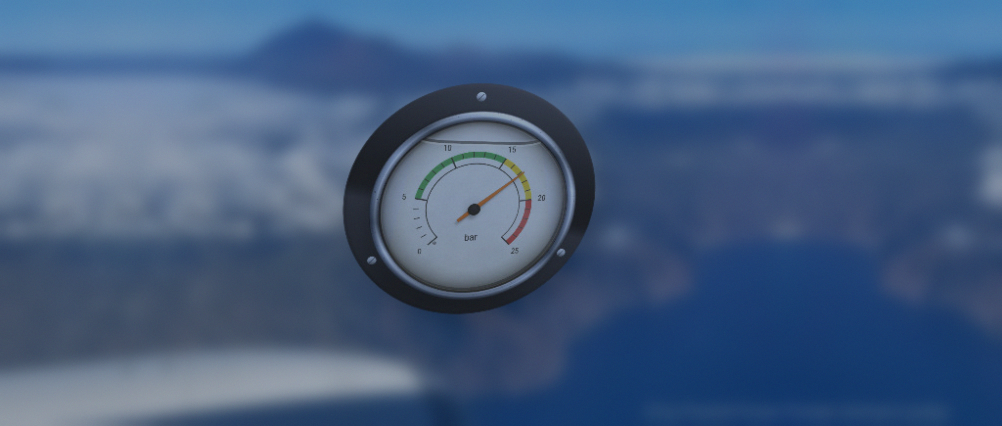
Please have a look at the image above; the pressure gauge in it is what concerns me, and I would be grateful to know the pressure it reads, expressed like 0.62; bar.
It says 17; bar
